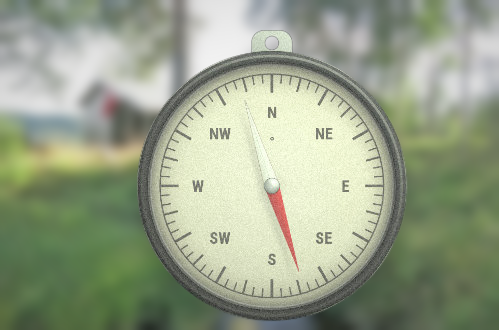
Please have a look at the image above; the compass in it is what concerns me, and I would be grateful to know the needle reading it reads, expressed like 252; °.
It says 162.5; °
